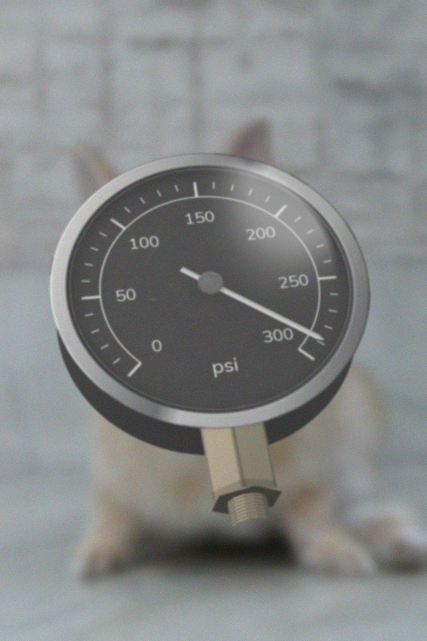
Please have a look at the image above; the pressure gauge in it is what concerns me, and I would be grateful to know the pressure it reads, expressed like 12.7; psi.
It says 290; psi
